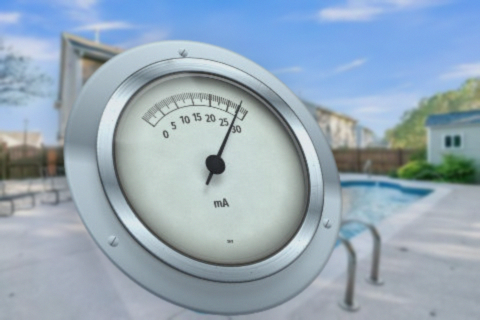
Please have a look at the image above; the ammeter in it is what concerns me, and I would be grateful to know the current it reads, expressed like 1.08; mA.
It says 27.5; mA
